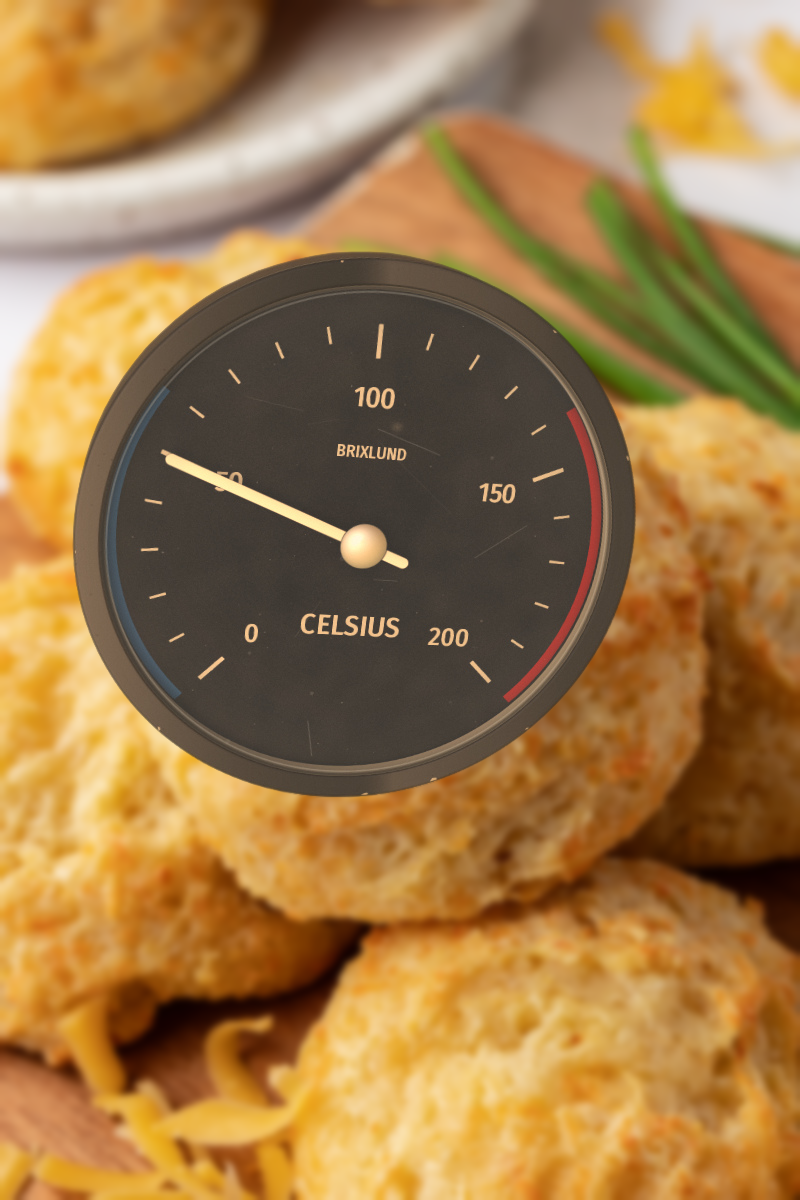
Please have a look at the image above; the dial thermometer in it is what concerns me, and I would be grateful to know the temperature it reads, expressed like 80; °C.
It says 50; °C
